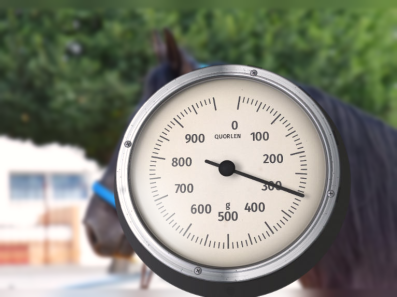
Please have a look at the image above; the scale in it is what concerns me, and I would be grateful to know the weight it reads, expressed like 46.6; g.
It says 300; g
